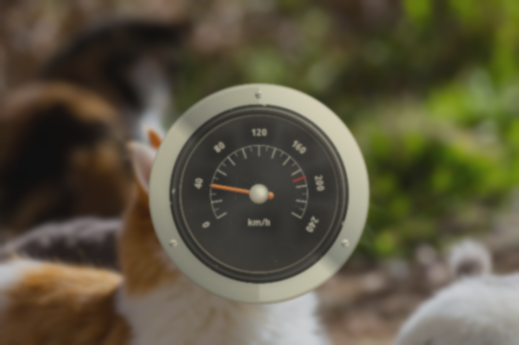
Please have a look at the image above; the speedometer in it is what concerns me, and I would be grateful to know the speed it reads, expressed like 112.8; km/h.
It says 40; km/h
